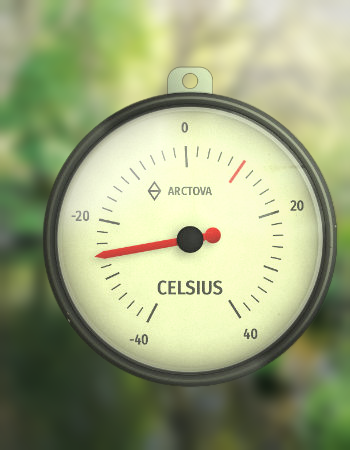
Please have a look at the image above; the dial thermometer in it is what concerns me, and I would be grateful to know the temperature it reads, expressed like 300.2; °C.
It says -26; °C
